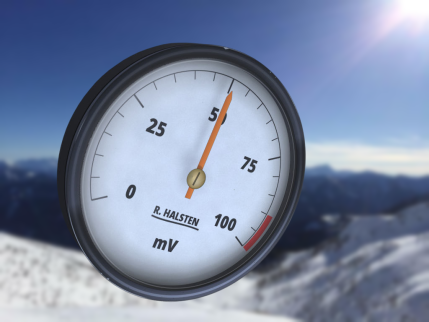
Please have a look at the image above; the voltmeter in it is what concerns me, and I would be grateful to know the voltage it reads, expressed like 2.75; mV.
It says 50; mV
